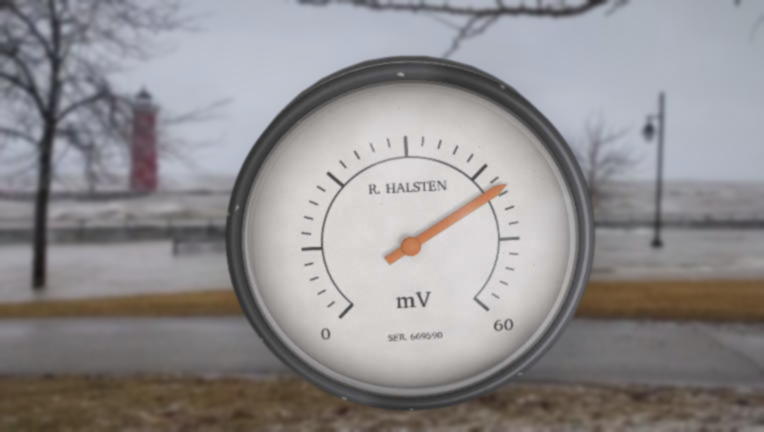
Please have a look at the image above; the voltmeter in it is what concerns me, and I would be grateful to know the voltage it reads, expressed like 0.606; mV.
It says 43; mV
